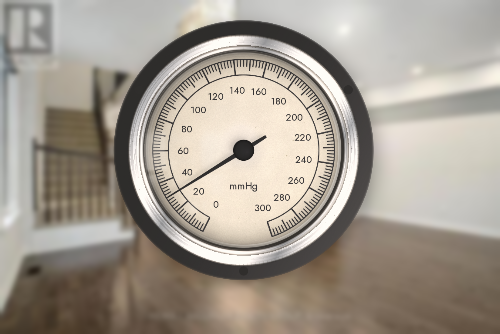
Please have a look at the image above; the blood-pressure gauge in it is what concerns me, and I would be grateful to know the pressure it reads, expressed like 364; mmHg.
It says 30; mmHg
